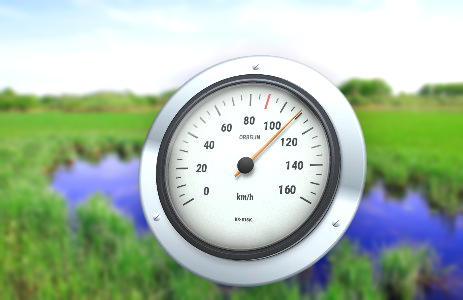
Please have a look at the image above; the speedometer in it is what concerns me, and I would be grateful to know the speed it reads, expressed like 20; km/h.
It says 110; km/h
